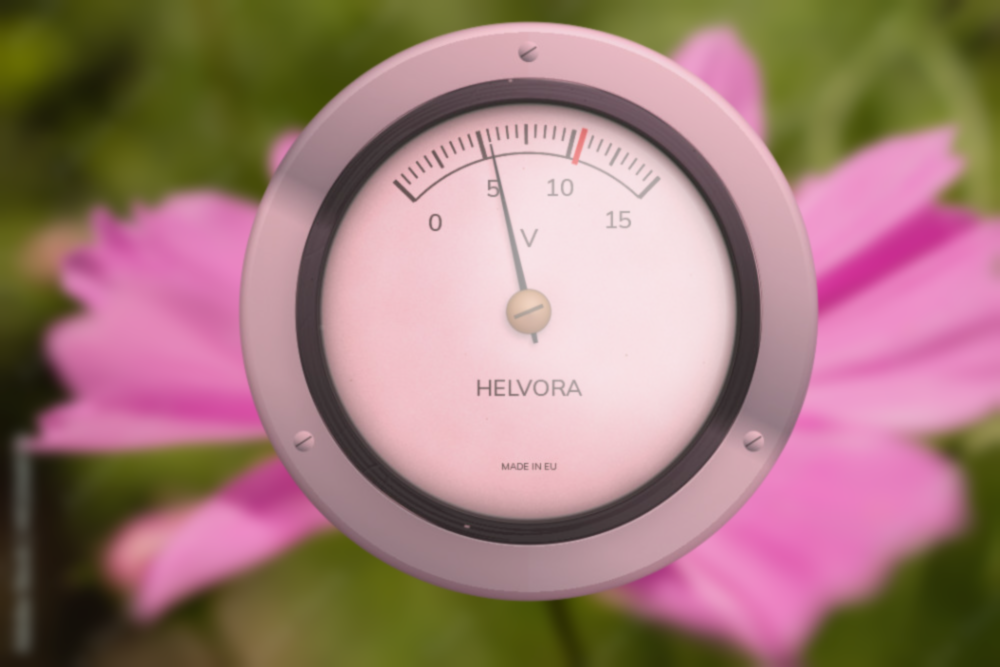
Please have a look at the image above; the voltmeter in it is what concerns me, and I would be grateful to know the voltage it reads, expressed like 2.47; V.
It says 5.5; V
